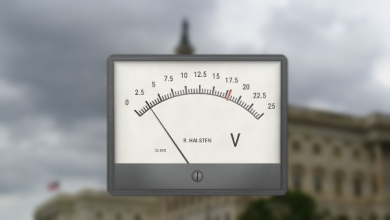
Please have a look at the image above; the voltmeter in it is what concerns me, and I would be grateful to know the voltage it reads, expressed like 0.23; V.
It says 2.5; V
